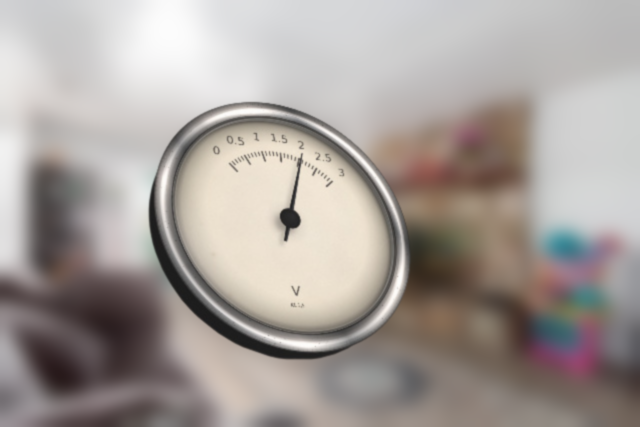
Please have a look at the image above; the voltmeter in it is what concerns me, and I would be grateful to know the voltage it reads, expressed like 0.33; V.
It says 2; V
